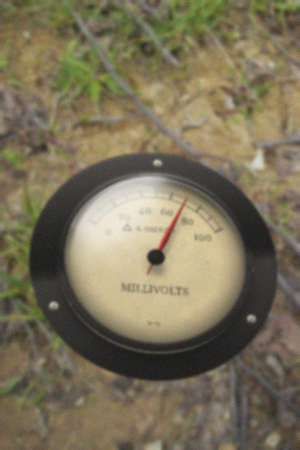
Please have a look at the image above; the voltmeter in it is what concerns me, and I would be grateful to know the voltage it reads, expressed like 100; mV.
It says 70; mV
